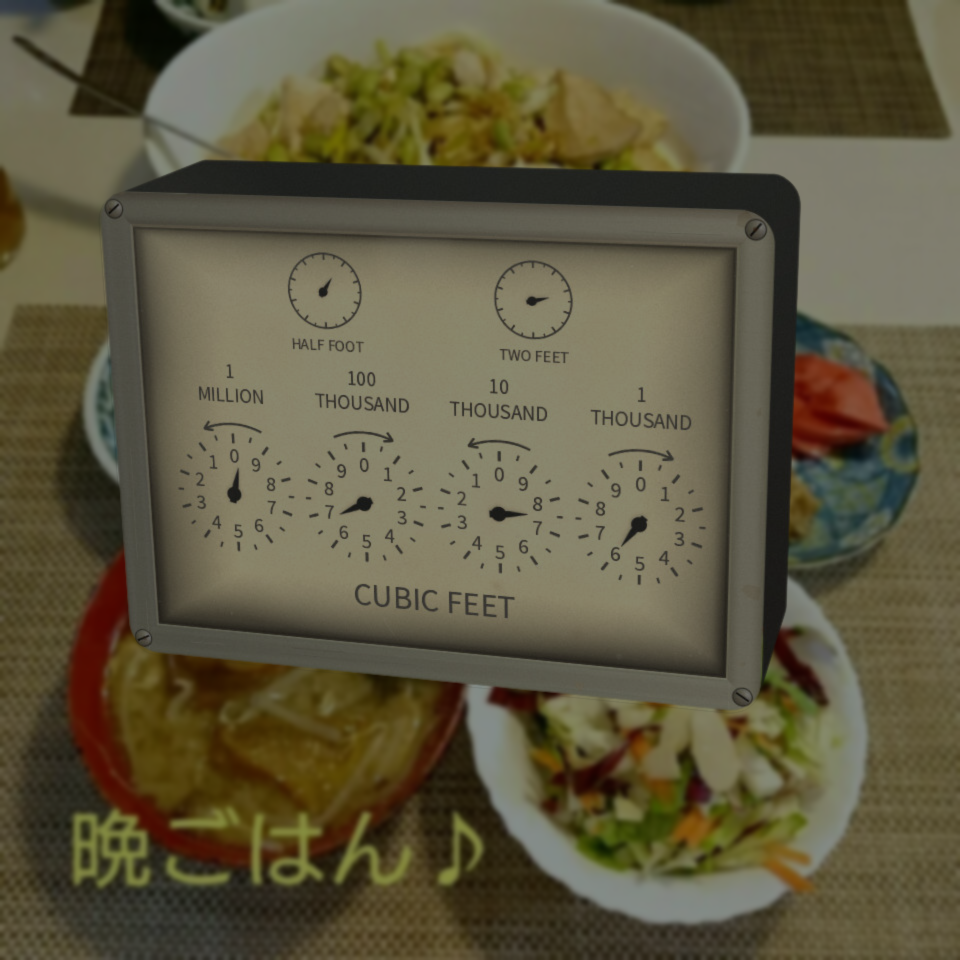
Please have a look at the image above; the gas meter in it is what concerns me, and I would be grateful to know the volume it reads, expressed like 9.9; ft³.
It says 967600; ft³
